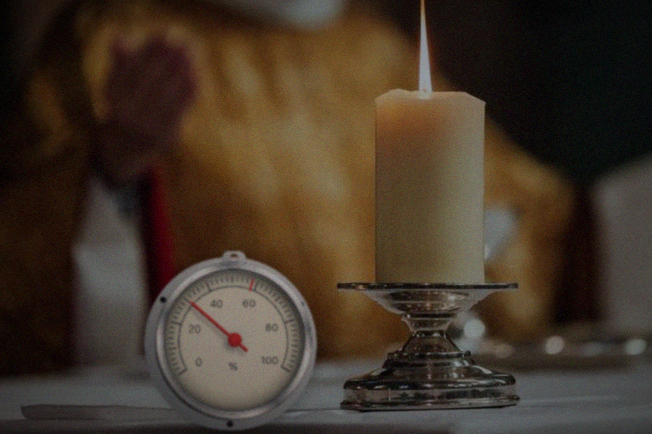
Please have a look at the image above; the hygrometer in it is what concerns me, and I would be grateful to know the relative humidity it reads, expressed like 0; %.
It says 30; %
